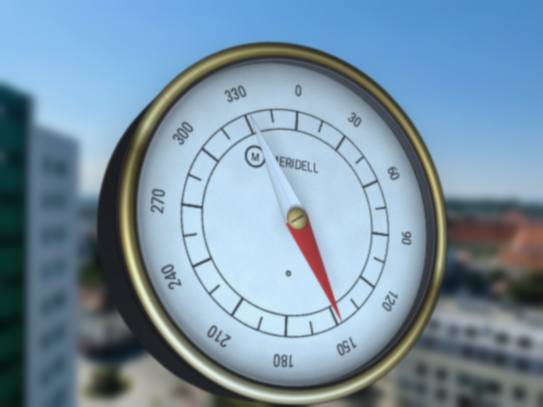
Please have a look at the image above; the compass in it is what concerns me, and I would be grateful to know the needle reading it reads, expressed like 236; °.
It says 150; °
